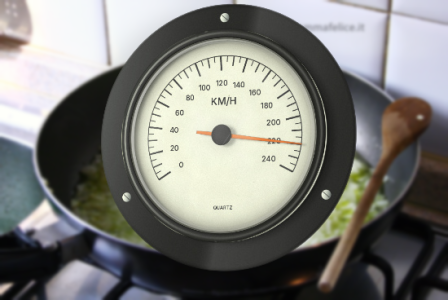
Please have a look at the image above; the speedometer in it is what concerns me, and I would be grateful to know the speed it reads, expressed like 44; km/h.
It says 220; km/h
